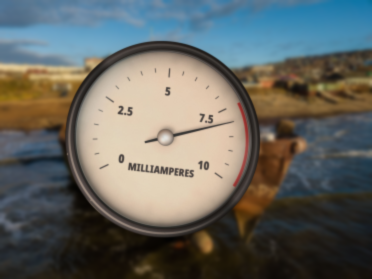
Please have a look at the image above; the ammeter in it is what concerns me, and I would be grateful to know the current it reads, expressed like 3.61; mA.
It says 8; mA
